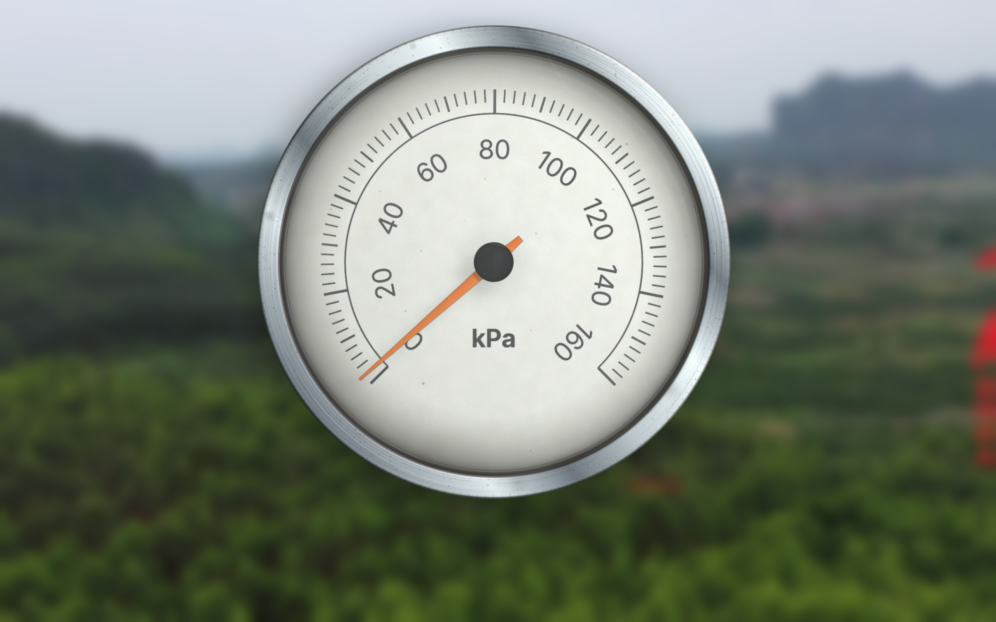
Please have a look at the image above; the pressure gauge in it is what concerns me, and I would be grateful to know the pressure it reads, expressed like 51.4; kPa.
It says 2; kPa
